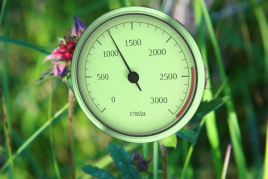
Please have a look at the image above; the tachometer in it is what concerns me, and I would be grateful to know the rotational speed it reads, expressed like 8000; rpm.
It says 1200; rpm
